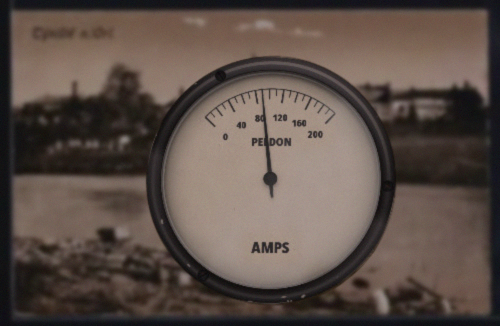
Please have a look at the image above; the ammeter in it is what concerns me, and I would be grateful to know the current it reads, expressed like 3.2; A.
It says 90; A
